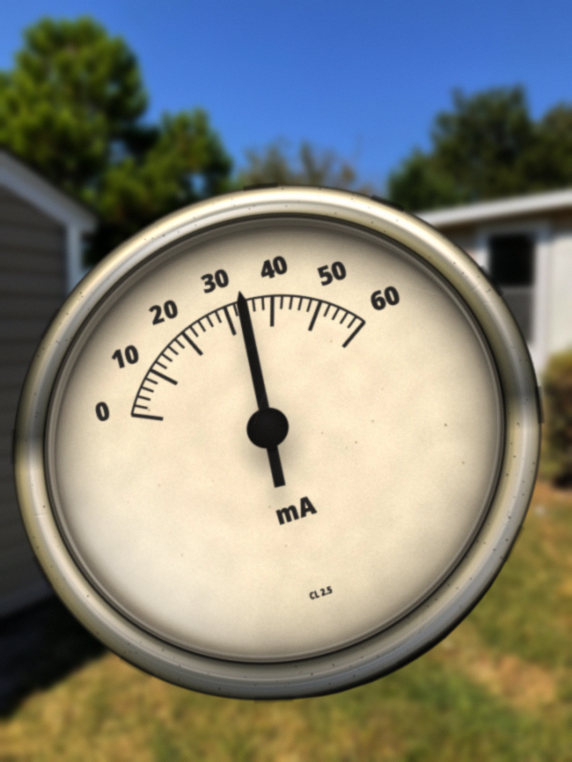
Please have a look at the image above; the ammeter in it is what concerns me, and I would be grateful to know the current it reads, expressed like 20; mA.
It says 34; mA
